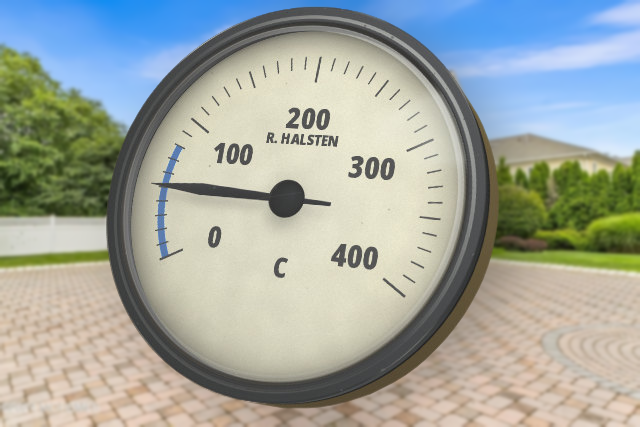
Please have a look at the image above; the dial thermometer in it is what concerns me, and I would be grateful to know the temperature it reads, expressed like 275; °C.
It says 50; °C
